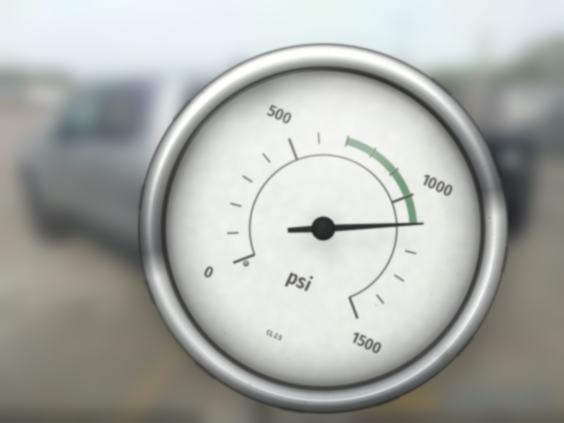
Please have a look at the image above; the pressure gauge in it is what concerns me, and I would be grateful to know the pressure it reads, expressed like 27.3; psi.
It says 1100; psi
